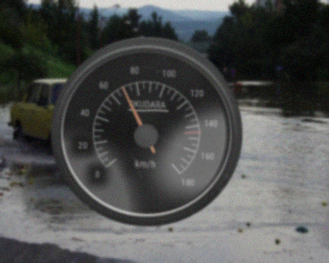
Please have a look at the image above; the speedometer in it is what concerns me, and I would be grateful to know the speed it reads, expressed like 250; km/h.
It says 70; km/h
